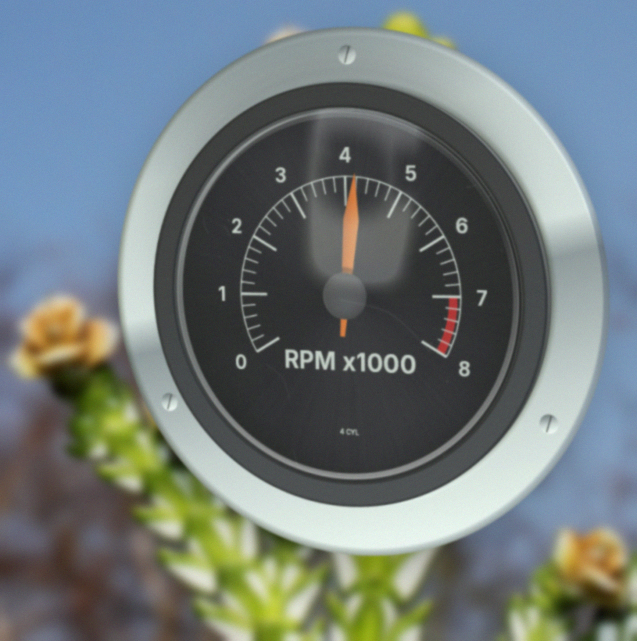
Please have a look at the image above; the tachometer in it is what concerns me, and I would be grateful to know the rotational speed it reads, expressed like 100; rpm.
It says 4200; rpm
